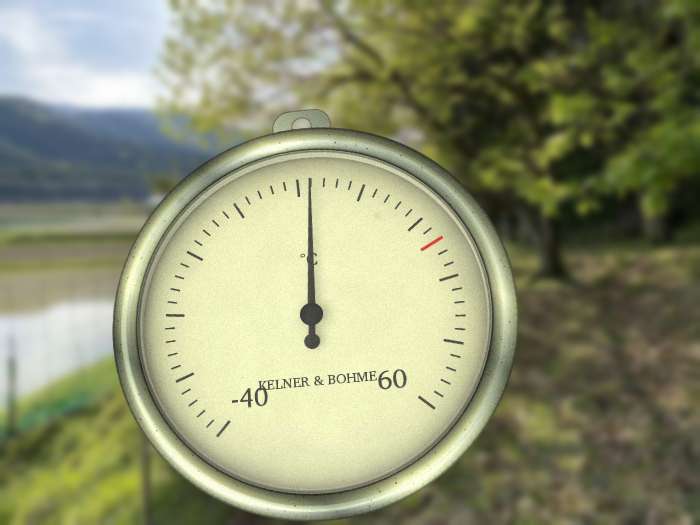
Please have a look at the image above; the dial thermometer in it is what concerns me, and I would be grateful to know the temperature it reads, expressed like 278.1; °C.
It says 12; °C
